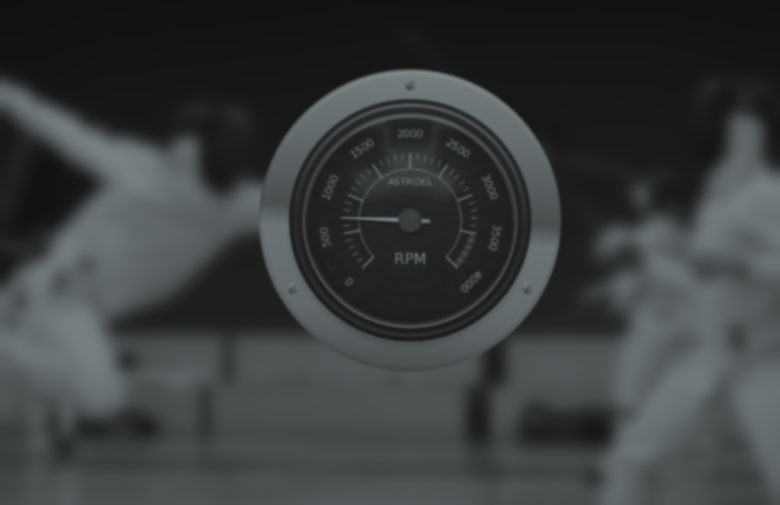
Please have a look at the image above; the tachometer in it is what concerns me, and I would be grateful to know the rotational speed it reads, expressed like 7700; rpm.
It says 700; rpm
